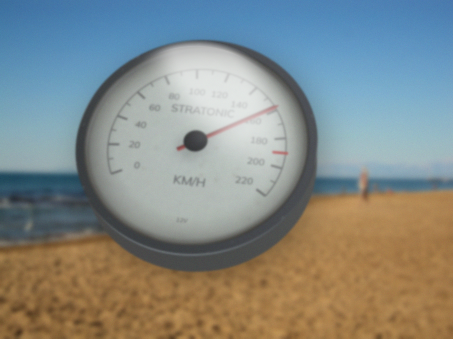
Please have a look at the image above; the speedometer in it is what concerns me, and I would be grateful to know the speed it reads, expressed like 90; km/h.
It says 160; km/h
